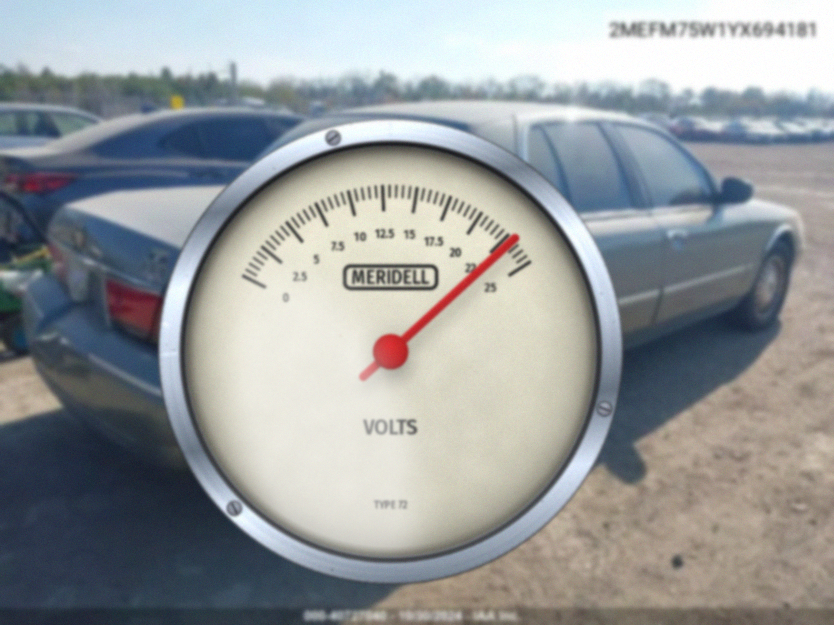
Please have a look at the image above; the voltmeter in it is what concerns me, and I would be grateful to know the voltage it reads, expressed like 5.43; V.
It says 23; V
